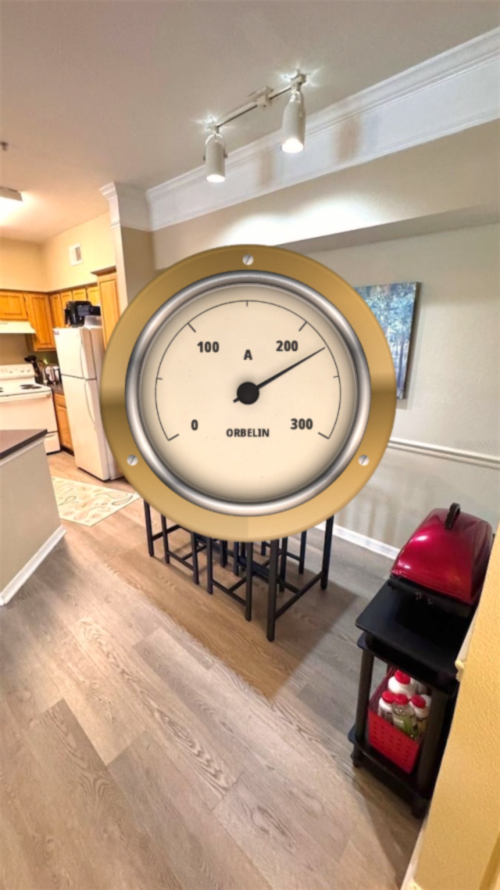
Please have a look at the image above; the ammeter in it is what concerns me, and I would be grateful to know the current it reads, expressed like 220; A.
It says 225; A
